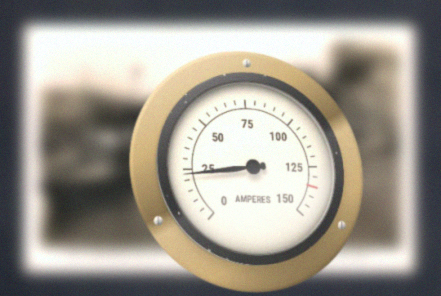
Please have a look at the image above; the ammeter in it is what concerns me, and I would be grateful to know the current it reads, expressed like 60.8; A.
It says 22.5; A
